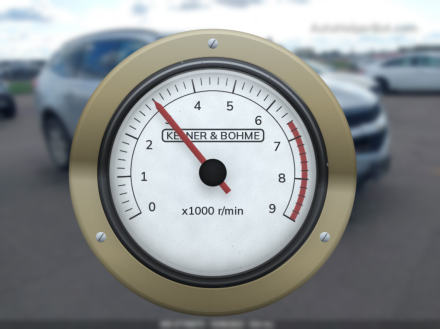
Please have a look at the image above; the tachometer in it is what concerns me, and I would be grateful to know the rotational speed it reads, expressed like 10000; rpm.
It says 3000; rpm
